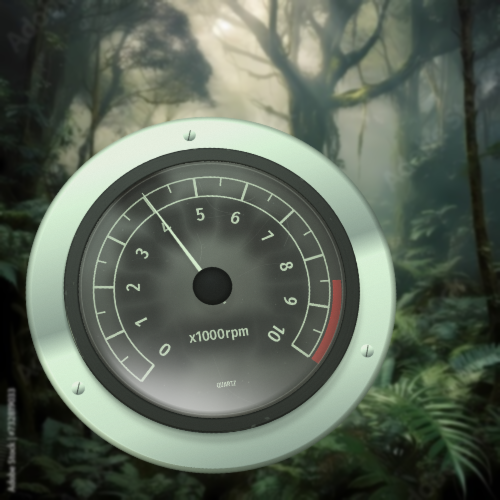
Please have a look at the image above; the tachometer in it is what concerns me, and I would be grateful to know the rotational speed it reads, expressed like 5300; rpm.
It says 4000; rpm
